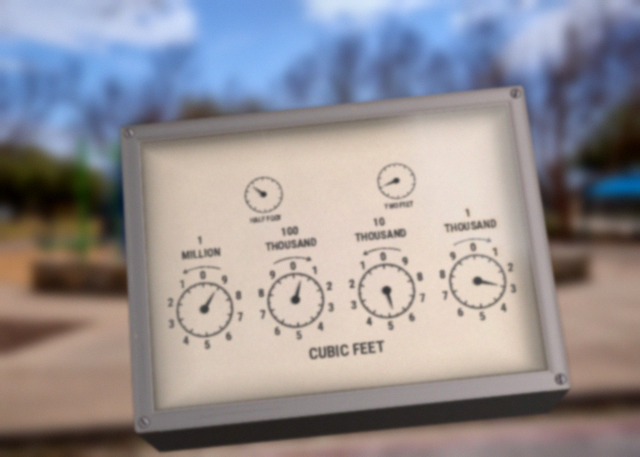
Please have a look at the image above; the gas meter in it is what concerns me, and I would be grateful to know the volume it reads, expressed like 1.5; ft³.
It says 905300; ft³
